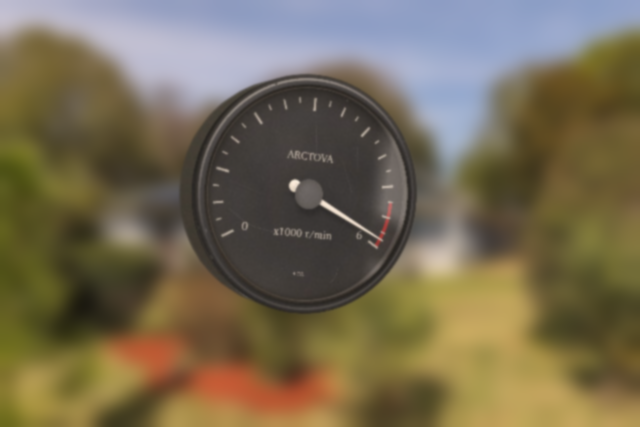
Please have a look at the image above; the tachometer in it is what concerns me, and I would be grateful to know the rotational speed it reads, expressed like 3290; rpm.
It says 5875; rpm
